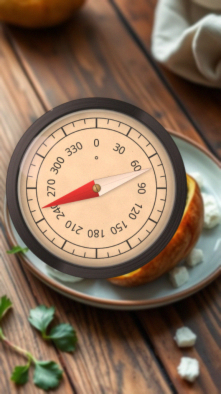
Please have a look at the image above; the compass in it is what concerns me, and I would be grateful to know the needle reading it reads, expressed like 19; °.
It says 250; °
